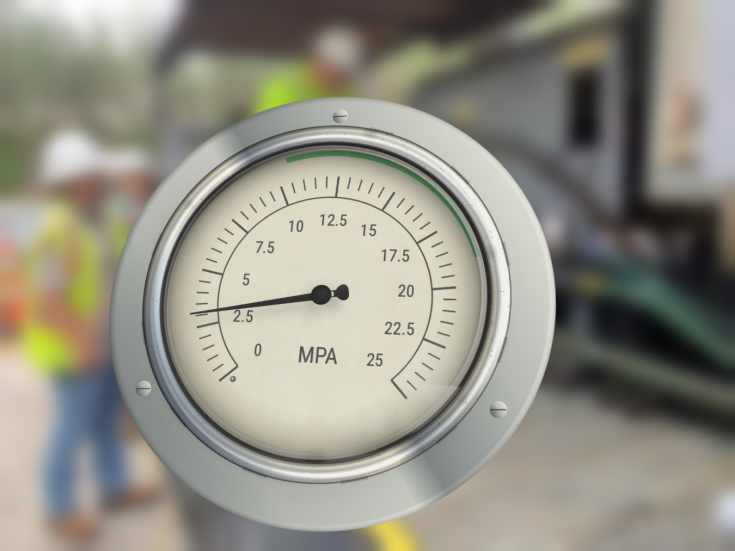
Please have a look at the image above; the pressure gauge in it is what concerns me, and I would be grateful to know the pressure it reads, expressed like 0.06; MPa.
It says 3; MPa
